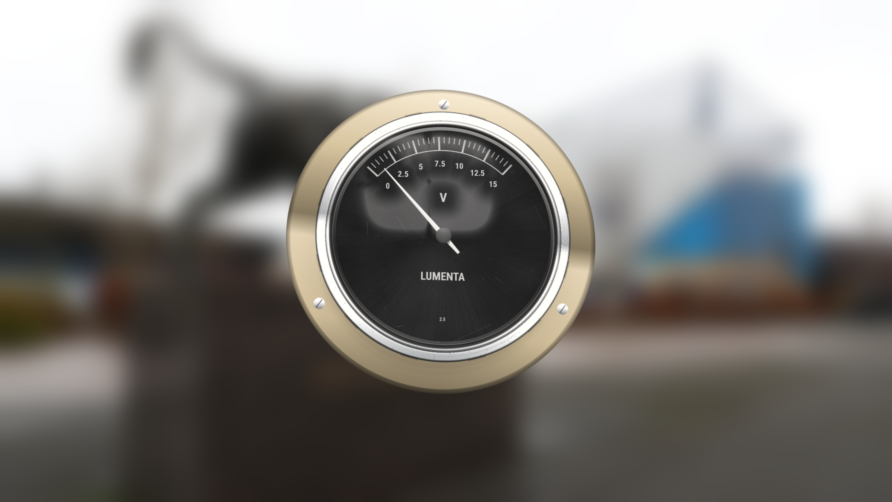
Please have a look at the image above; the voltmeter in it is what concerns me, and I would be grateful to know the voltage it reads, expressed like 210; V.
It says 1; V
